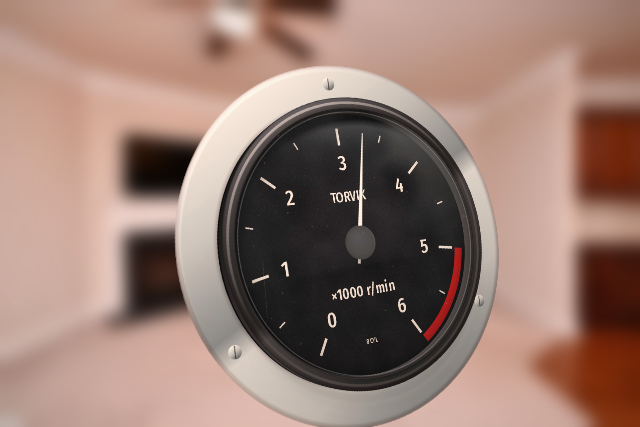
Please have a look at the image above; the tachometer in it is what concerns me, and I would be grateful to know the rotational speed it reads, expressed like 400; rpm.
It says 3250; rpm
